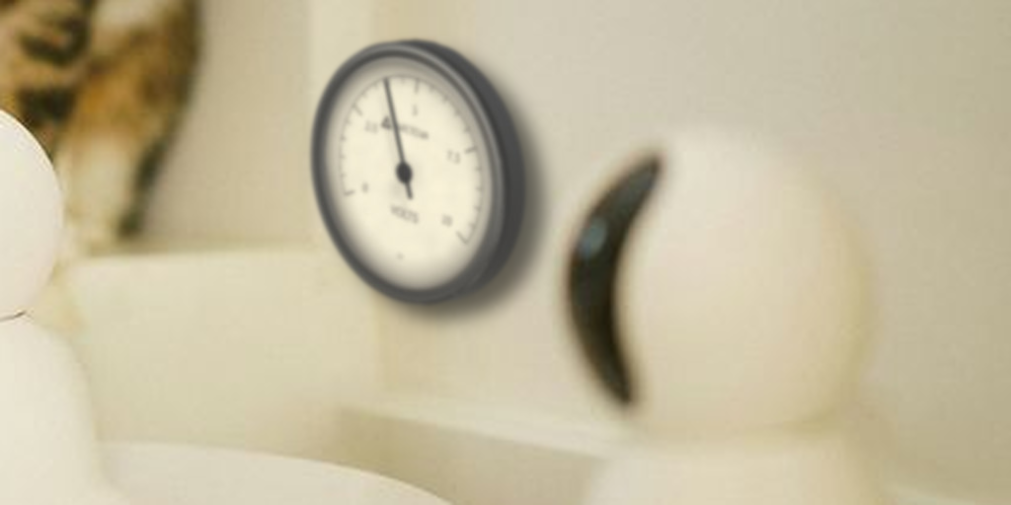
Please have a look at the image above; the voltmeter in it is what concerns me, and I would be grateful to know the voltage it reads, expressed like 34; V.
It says 4; V
